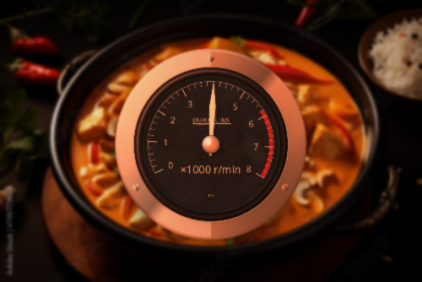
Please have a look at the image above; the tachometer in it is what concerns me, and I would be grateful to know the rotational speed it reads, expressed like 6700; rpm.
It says 4000; rpm
